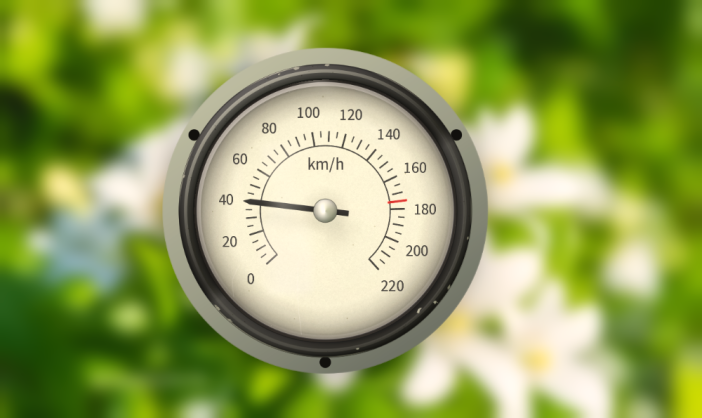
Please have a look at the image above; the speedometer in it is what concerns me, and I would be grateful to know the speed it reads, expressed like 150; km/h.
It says 40; km/h
